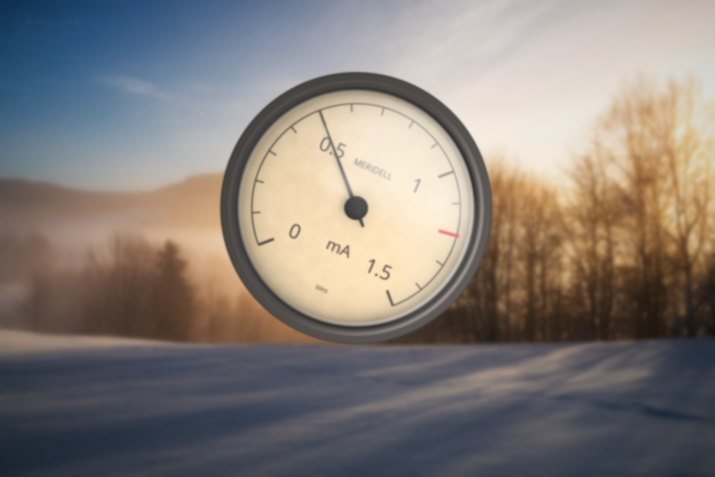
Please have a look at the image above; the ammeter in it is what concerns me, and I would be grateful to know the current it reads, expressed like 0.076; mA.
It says 0.5; mA
